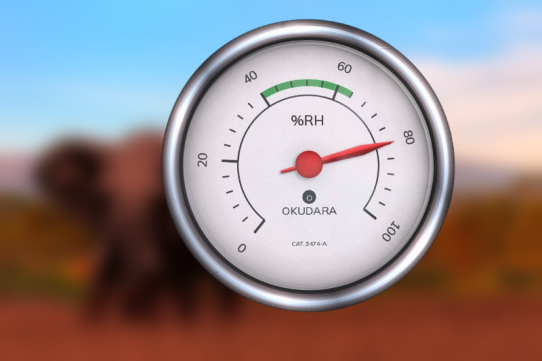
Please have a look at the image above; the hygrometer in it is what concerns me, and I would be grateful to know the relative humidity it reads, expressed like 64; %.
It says 80; %
